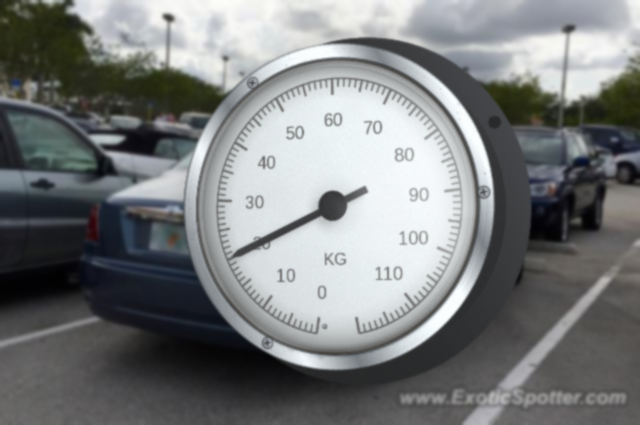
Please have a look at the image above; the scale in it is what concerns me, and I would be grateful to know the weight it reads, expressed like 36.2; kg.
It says 20; kg
